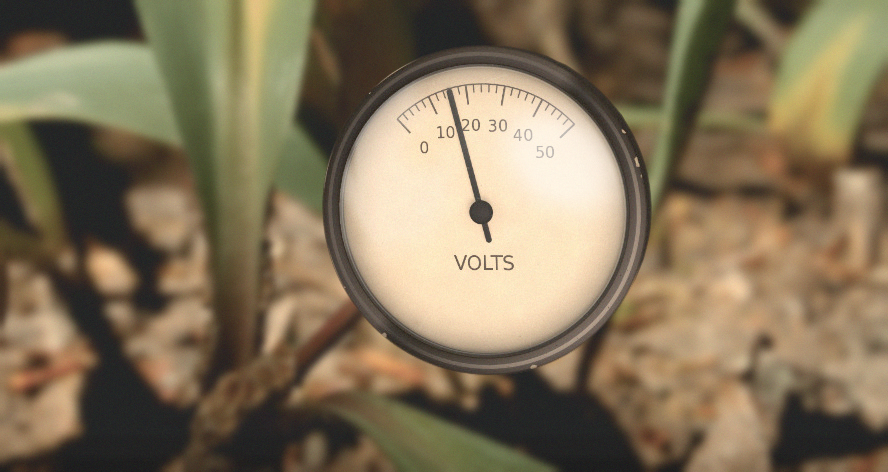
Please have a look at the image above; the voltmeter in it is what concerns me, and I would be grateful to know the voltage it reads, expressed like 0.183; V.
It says 16; V
